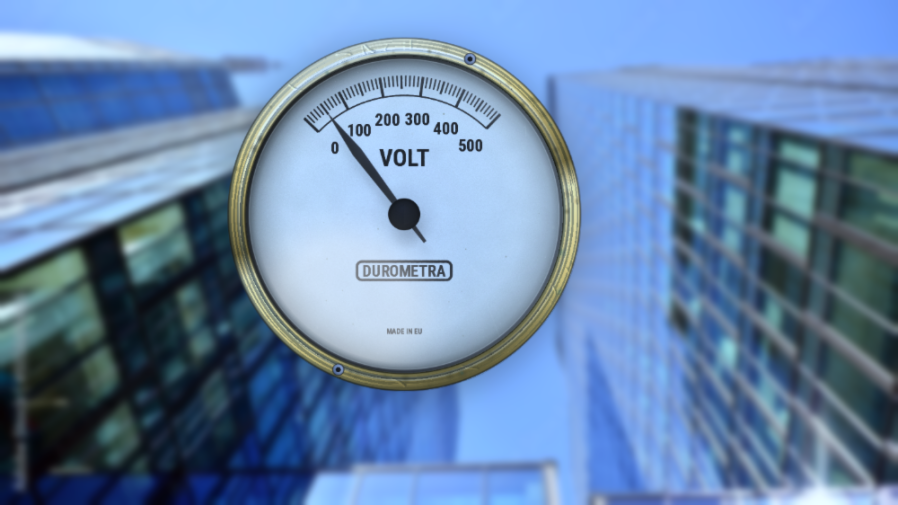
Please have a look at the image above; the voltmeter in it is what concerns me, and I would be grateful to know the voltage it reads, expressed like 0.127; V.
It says 50; V
